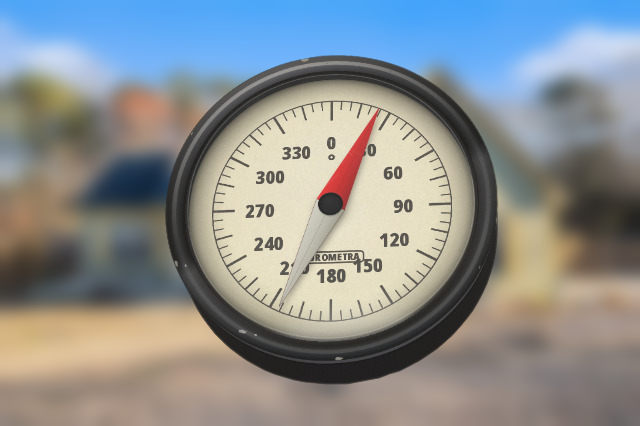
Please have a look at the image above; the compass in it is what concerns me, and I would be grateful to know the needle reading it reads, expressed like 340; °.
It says 25; °
